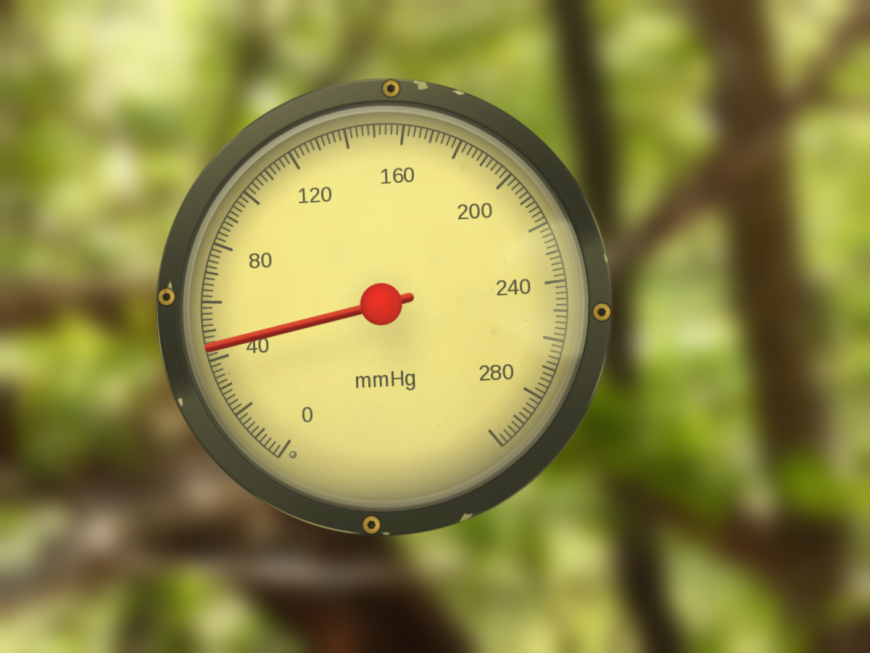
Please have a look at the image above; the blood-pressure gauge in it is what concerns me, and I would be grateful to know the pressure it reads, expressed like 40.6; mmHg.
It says 44; mmHg
